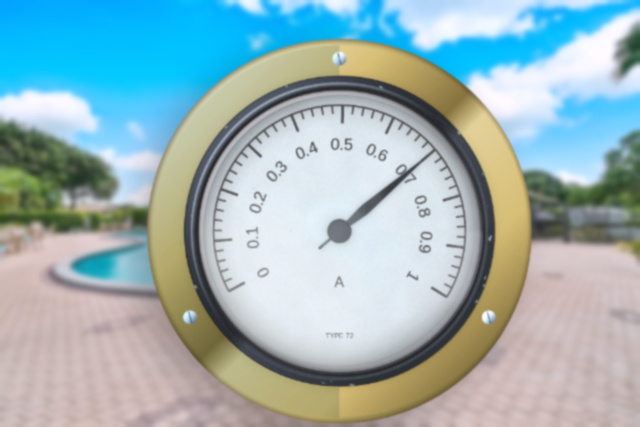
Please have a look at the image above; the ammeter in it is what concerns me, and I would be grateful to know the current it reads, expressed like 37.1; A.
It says 0.7; A
